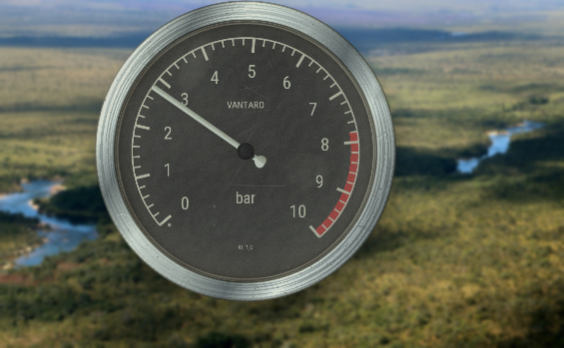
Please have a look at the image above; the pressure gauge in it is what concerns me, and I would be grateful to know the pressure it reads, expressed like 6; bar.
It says 2.8; bar
